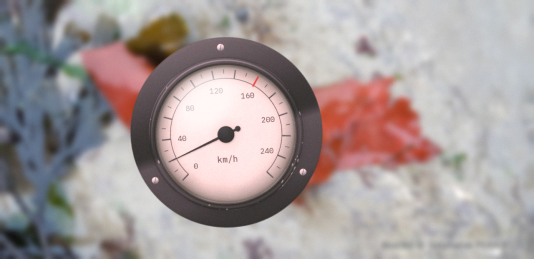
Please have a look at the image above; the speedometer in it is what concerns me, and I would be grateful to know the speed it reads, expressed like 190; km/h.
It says 20; km/h
